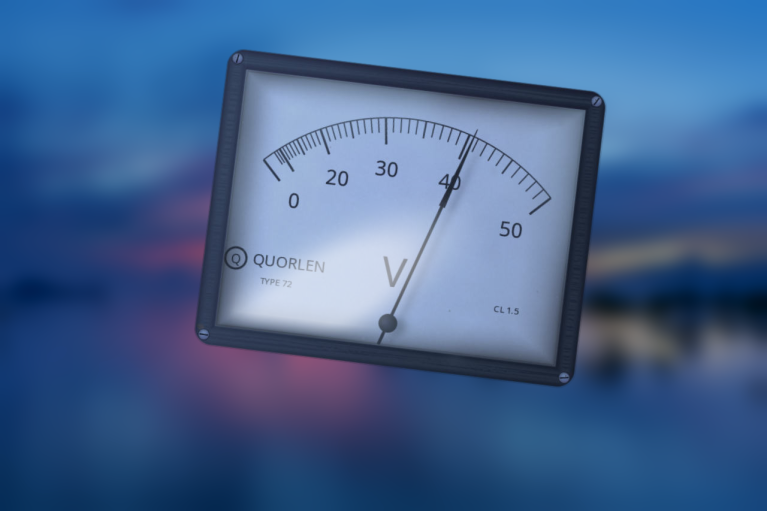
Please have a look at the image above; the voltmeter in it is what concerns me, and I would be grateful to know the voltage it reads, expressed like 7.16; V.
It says 40.5; V
